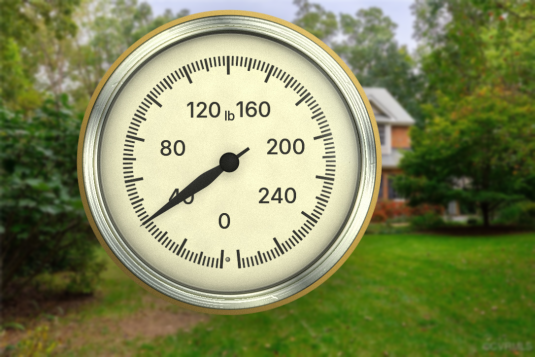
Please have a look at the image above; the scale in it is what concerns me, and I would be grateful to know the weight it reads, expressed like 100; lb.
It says 40; lb
